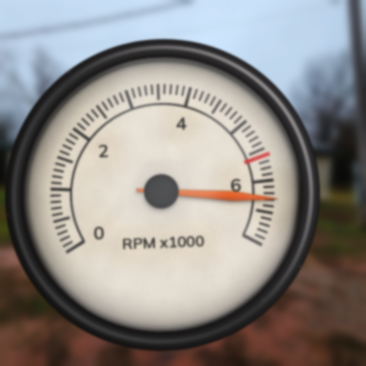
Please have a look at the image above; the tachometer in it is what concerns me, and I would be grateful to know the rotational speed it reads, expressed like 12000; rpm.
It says 6300; rpm
